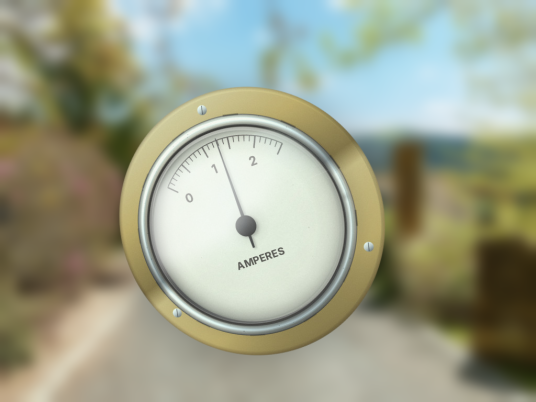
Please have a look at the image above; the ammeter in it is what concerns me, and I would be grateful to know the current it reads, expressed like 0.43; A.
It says 1.3; A
